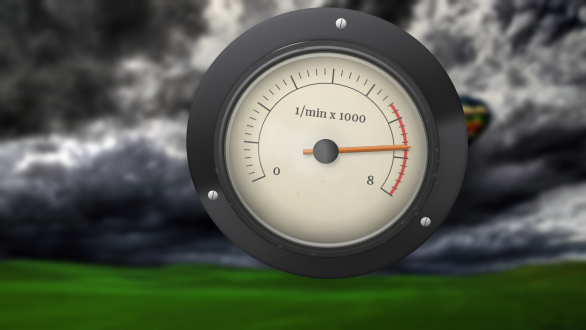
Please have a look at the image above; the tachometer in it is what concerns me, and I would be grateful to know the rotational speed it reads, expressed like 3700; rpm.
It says 6700; rpm
